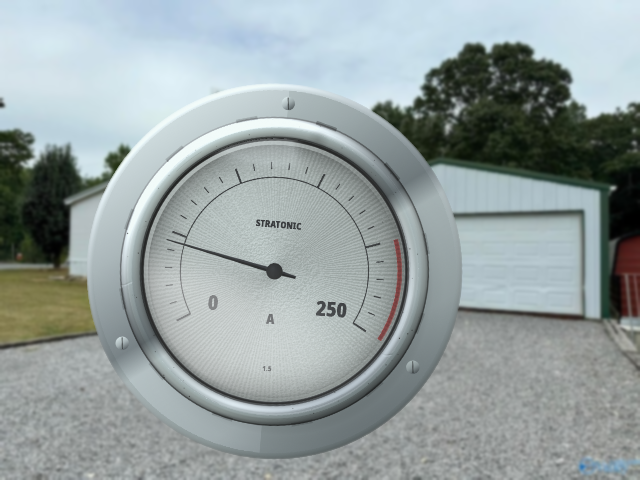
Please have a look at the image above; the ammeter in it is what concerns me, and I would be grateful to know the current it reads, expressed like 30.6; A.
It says 45; A
